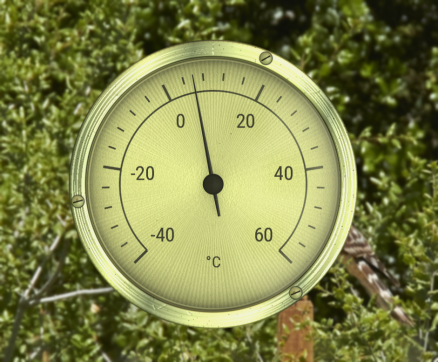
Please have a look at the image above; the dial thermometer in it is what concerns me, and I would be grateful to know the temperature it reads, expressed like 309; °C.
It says 6; °C
